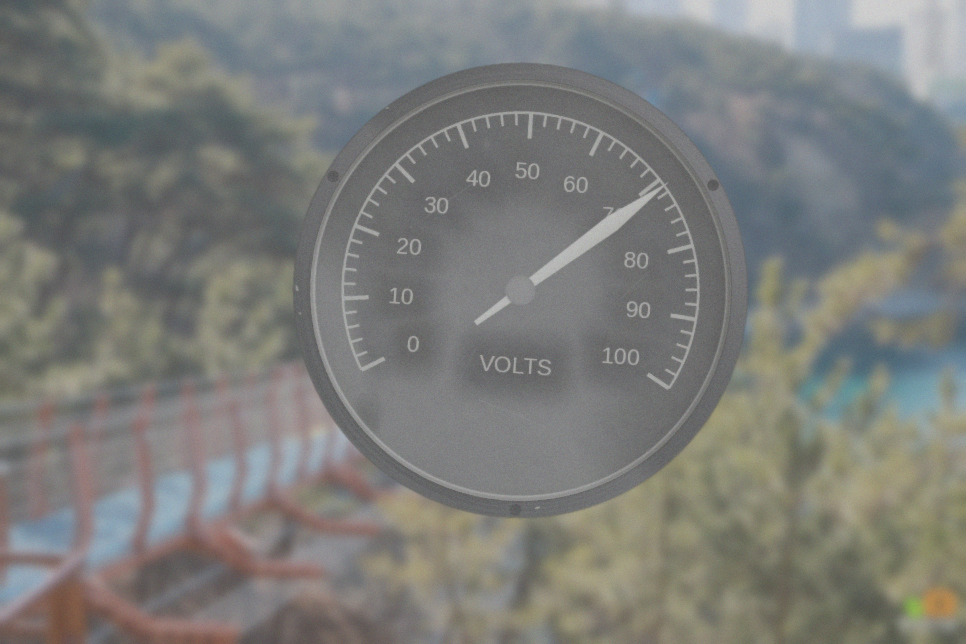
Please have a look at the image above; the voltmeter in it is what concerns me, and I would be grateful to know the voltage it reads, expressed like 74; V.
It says 71; V
